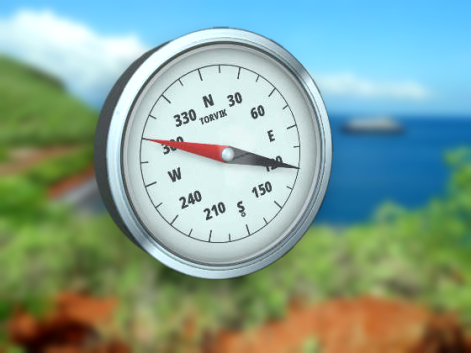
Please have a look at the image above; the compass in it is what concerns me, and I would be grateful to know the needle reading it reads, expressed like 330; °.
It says 300; °
